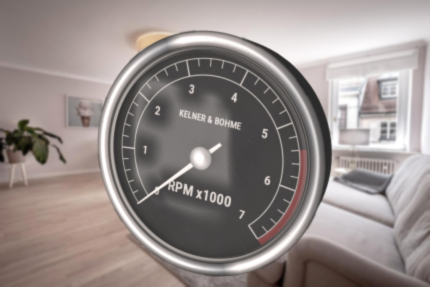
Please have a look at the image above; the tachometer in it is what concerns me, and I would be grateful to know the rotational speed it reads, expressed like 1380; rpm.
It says 0; rpm
